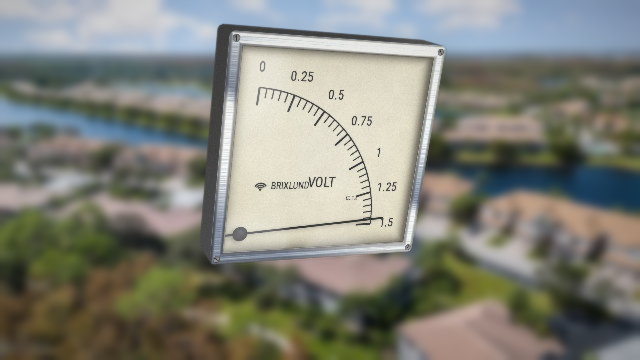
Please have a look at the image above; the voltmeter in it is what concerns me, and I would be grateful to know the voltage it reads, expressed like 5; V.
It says 1.45; V
